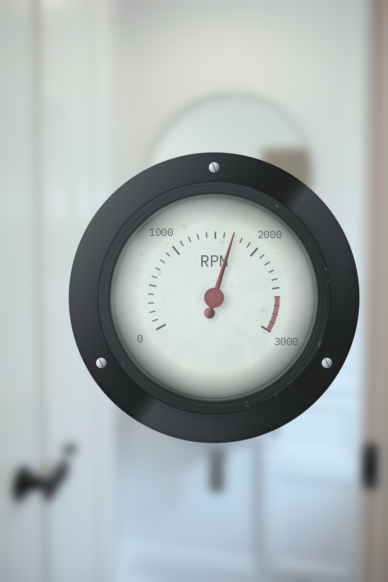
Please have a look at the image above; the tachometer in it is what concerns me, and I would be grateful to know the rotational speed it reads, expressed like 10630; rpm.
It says 1700; rpm
